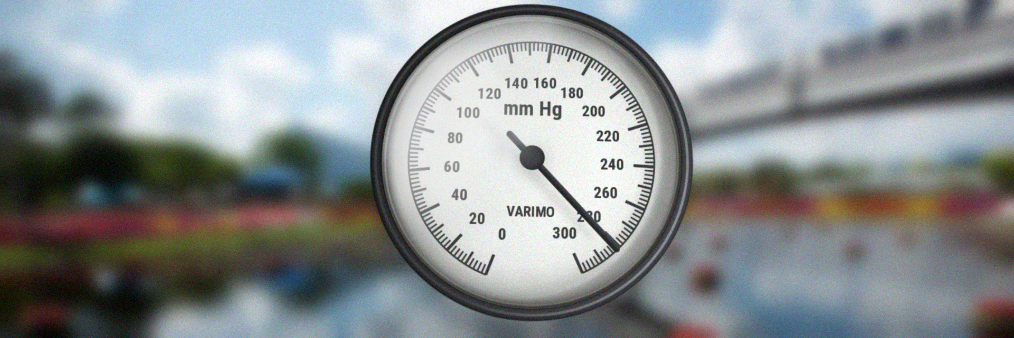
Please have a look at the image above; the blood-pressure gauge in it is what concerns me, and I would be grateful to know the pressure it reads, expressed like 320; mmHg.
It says 282; mmHg
